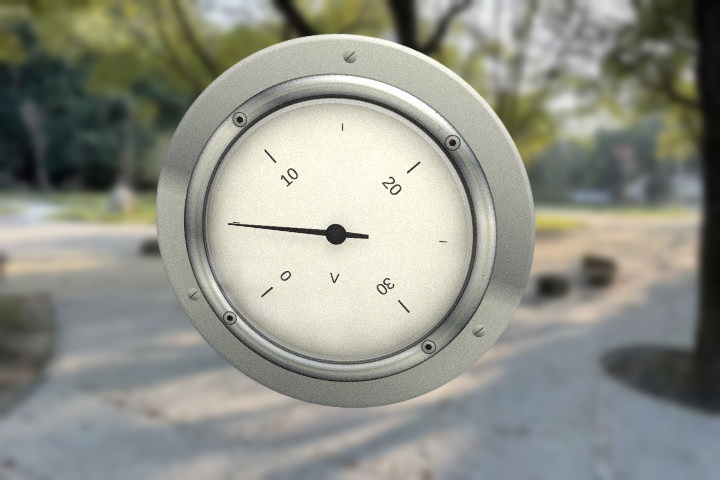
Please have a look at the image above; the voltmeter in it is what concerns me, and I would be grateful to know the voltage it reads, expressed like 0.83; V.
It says 5; V
